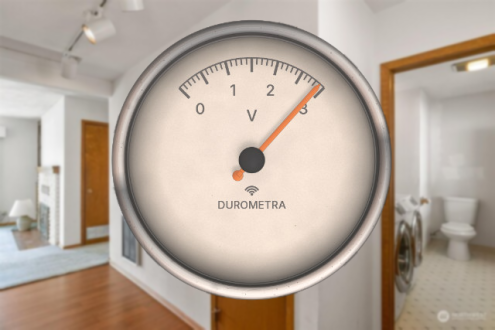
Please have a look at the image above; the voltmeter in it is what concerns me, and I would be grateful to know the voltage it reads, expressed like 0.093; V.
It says 2.9; V
